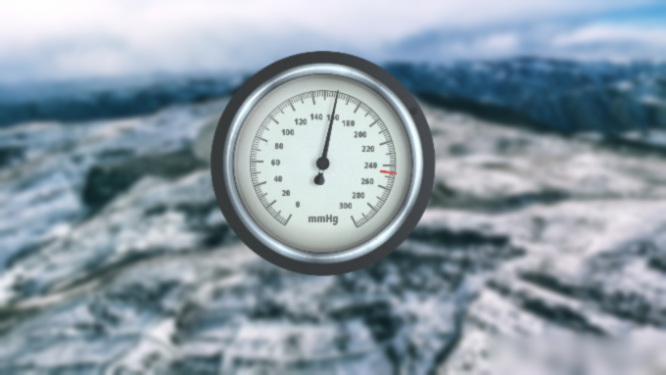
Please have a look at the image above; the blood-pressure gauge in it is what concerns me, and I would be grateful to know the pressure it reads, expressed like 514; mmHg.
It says 160; mmHg
